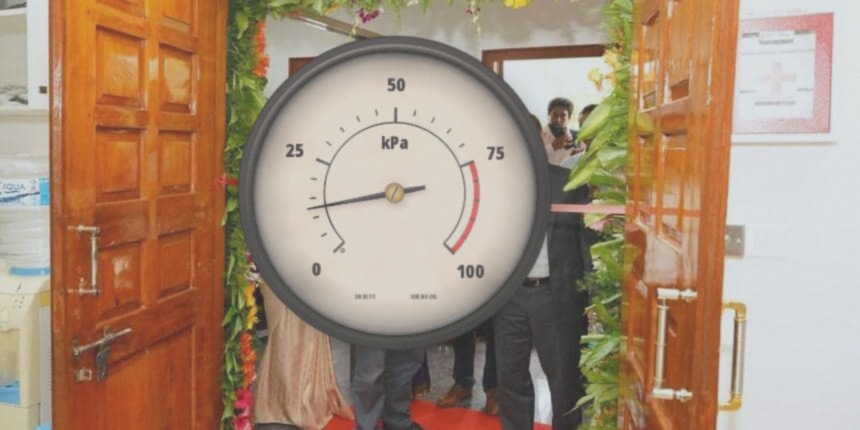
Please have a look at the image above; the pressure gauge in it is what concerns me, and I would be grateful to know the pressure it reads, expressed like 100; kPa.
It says 12.5; kPa
